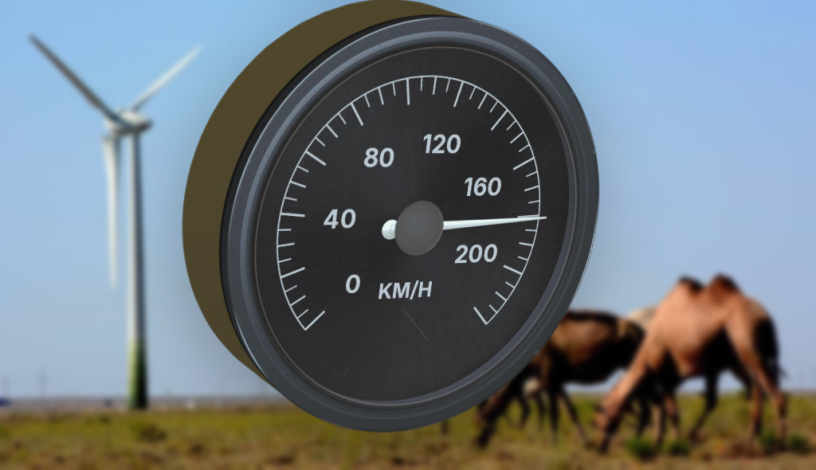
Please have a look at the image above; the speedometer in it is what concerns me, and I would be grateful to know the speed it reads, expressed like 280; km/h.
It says 180; km/h
